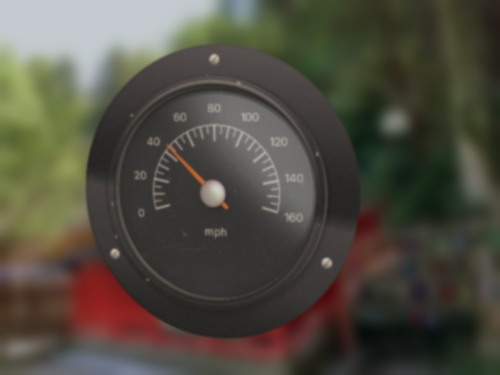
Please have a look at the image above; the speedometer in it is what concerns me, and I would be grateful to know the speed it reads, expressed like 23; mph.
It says 45; mph
